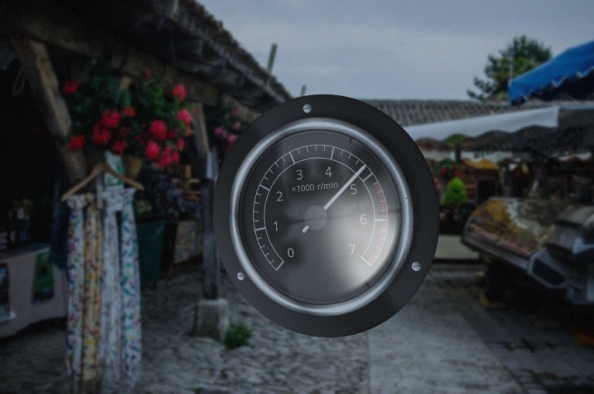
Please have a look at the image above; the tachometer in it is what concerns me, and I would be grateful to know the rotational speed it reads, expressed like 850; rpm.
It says 4800; rpm
